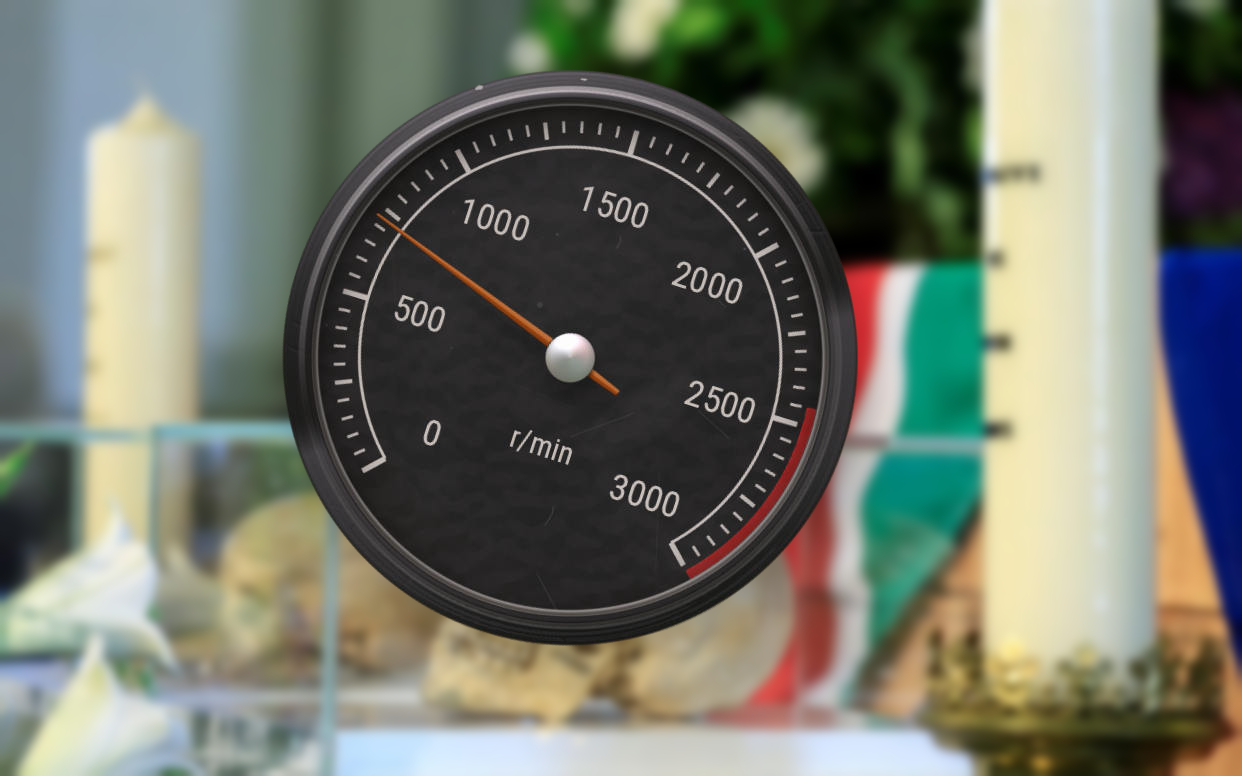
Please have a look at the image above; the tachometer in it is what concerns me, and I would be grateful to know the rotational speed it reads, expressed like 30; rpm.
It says 725; rpm
